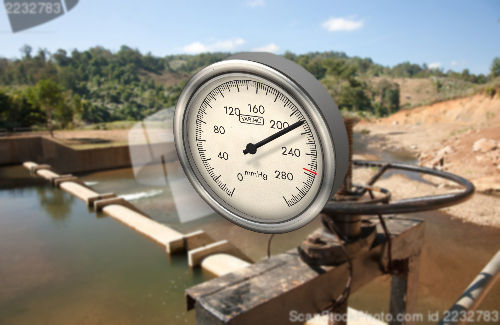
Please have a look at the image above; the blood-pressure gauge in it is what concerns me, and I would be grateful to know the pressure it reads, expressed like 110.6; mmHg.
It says 210; mmHg
